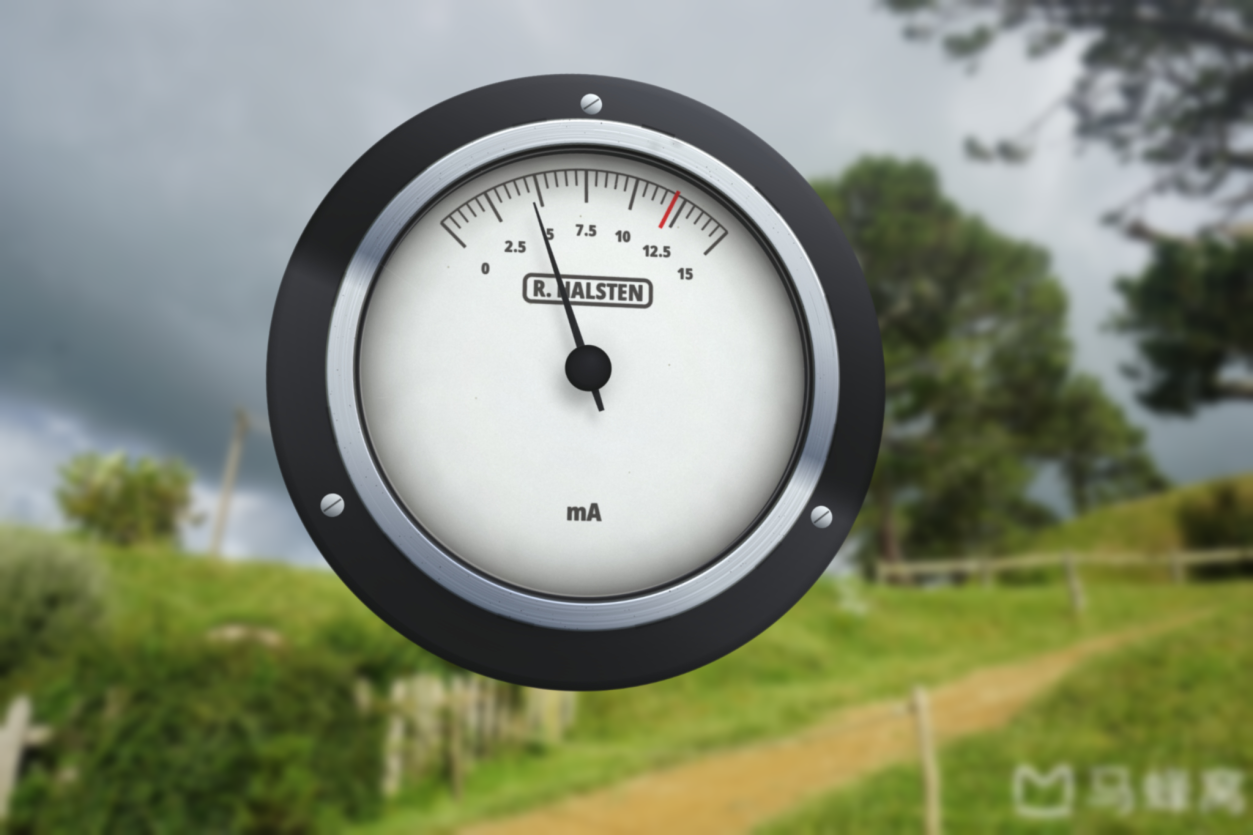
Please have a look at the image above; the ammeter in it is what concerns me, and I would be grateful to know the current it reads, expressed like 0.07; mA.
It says 4.5; mA
